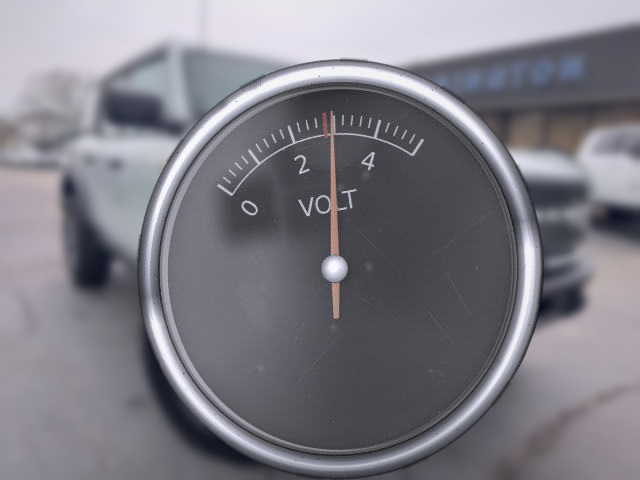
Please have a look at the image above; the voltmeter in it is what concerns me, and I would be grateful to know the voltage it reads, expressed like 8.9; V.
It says 3; V
